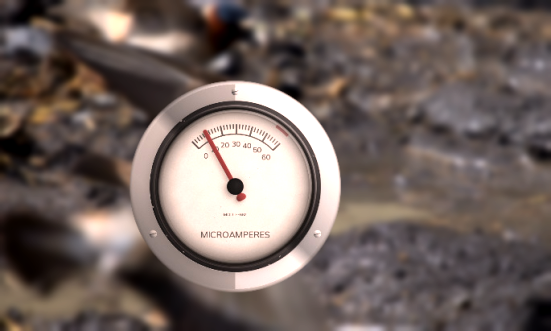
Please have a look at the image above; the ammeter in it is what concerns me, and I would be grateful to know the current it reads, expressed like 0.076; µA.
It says 10; µA
